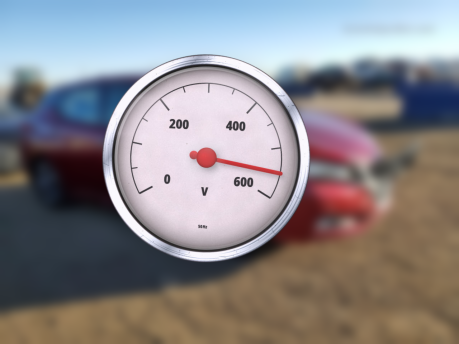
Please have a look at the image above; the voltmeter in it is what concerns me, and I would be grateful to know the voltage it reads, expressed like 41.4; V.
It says 550; V
